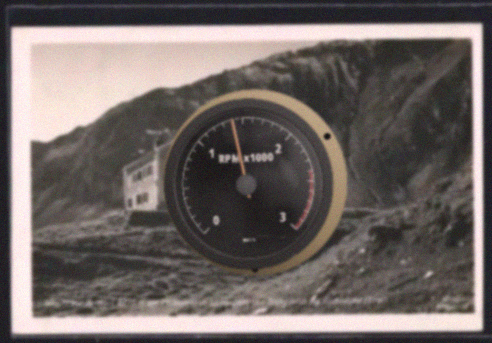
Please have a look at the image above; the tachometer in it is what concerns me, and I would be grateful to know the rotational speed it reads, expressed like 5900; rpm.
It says 1400; rpm
